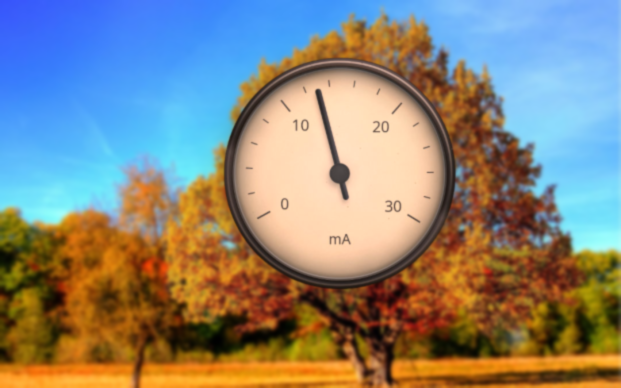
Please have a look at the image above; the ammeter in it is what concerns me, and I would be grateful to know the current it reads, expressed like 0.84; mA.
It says 13; mA
